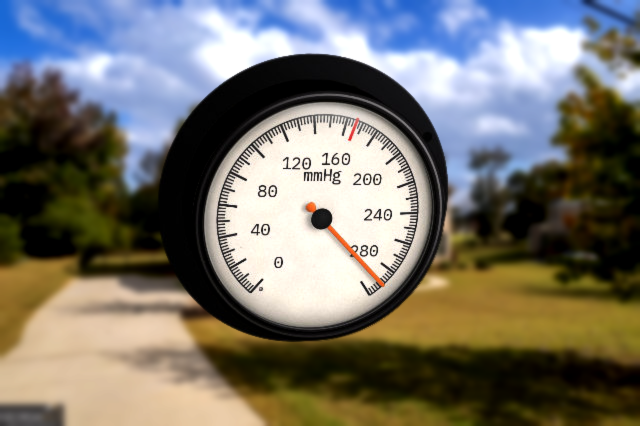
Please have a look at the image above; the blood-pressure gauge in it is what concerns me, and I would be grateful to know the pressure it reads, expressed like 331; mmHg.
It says 290; mmHg
